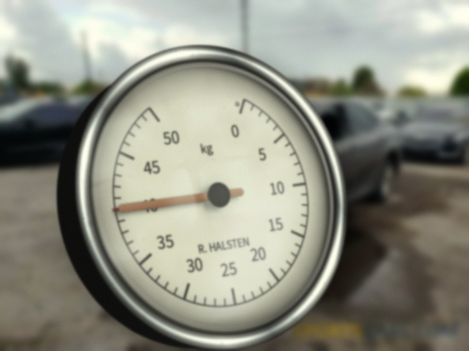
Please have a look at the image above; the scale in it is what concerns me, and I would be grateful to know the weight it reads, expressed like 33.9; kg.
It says 40; kg
